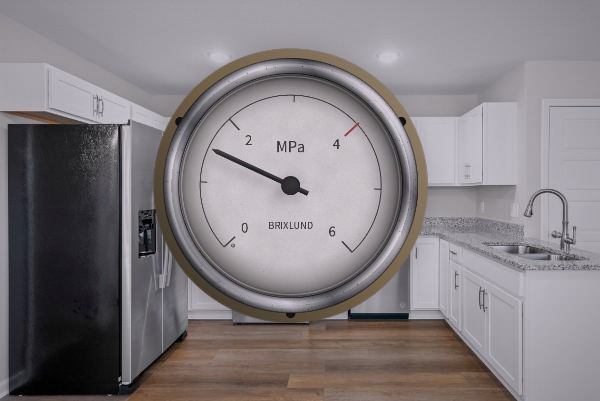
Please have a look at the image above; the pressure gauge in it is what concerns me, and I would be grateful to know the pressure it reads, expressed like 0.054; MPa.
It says 1.5; MPa
